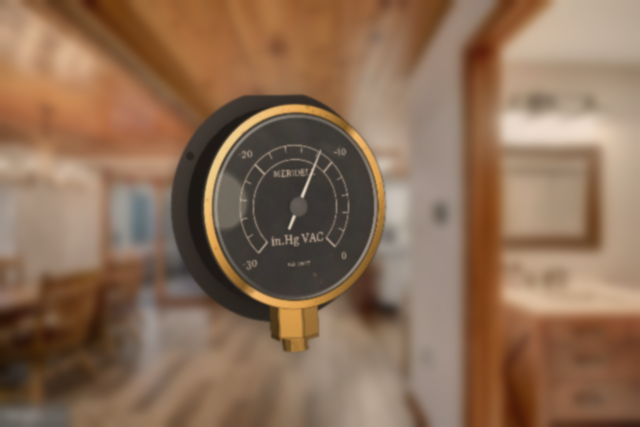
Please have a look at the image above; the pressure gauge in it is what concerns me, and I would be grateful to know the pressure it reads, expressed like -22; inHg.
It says -12; inHg
